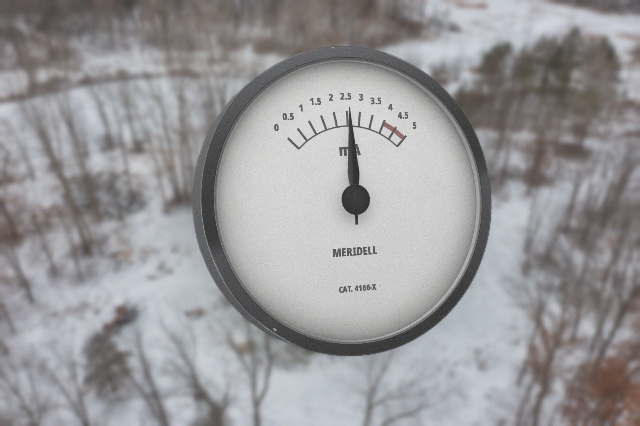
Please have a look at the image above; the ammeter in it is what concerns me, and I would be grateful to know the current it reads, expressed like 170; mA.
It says 2.5; mA
